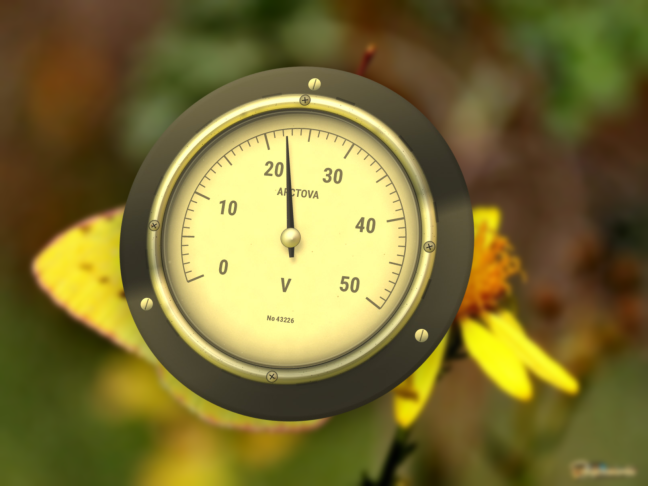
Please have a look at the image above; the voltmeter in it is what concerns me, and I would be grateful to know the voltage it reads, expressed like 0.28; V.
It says 22.5; V
